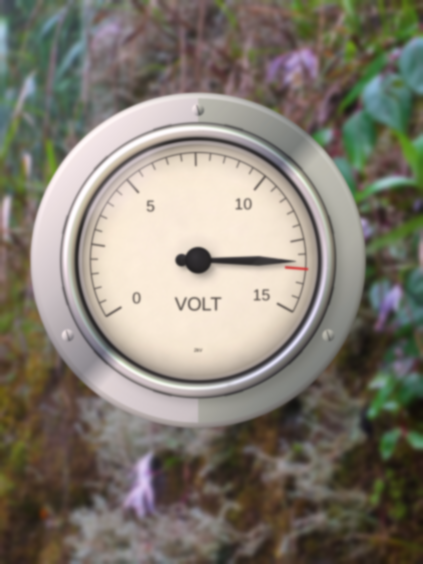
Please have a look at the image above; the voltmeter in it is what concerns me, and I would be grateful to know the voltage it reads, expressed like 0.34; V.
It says 13.25; V
